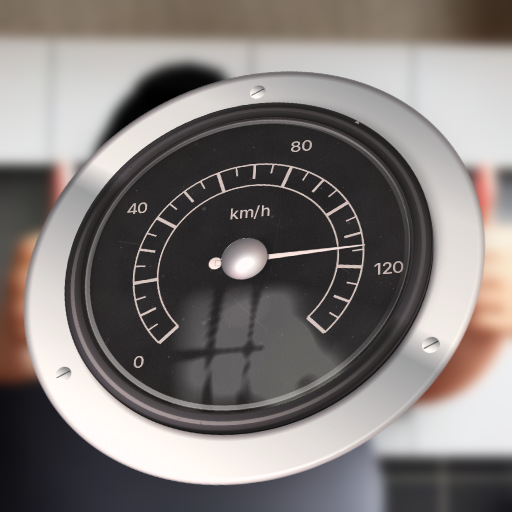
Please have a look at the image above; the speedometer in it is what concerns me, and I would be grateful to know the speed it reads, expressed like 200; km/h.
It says 115; km/h
